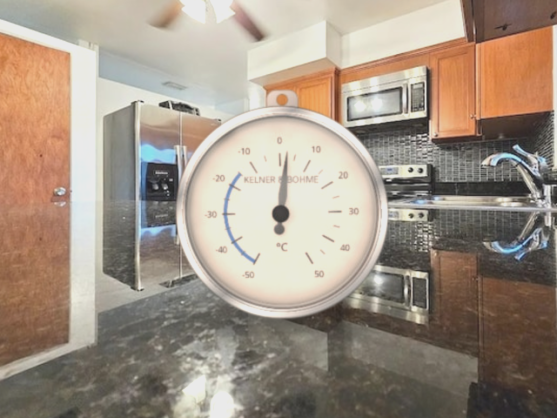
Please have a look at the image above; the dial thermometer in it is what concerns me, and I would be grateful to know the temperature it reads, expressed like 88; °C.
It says 2.5; °C
